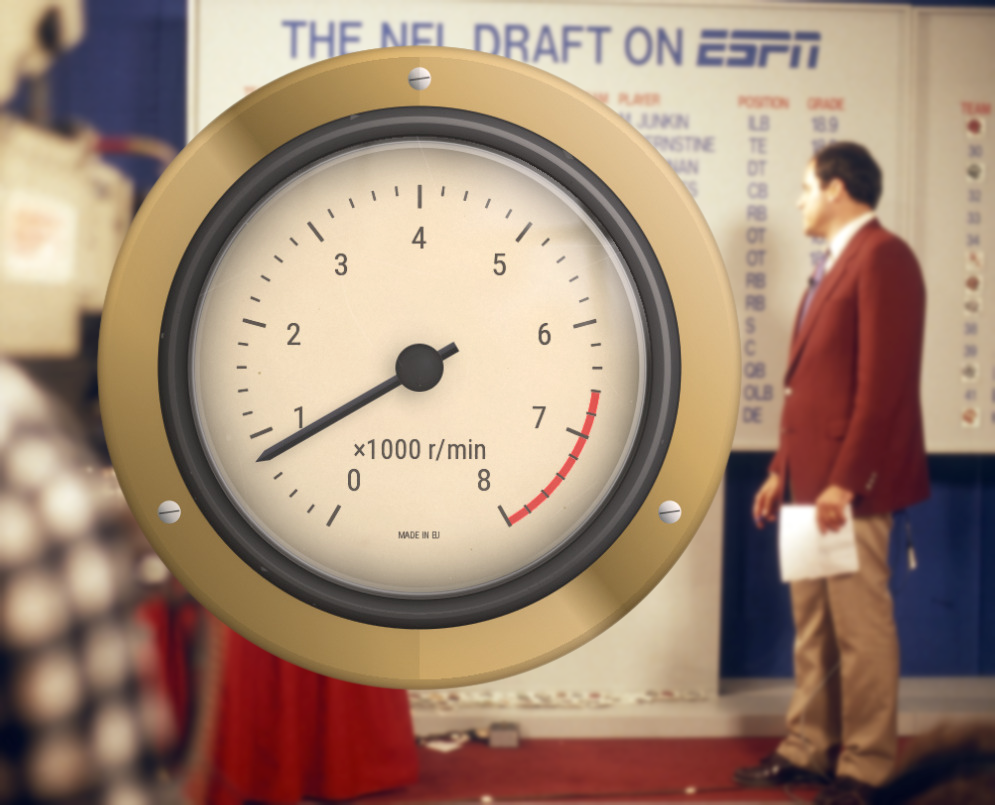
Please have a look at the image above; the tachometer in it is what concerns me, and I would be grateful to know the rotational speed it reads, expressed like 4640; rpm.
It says 800; rpm
